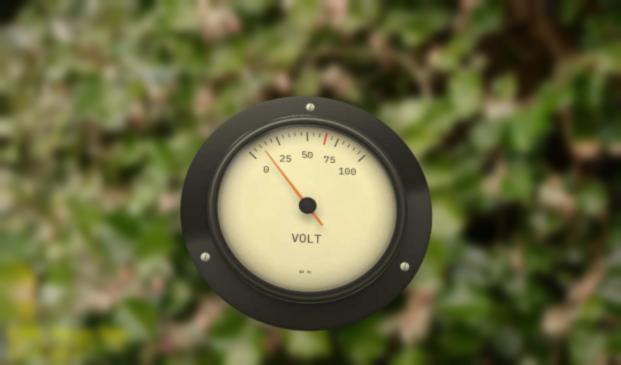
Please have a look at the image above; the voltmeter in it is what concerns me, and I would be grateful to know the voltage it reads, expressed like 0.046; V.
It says 10; V
